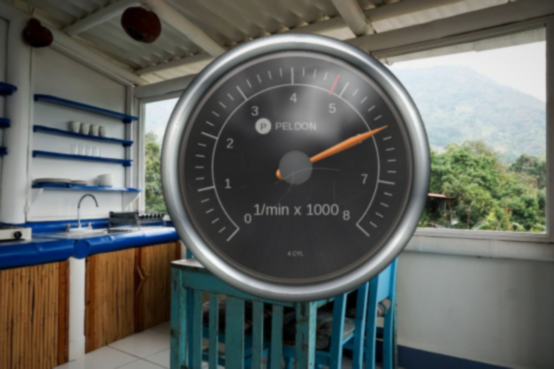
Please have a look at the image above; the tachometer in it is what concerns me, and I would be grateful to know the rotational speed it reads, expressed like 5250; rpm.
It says 6000; rpm
